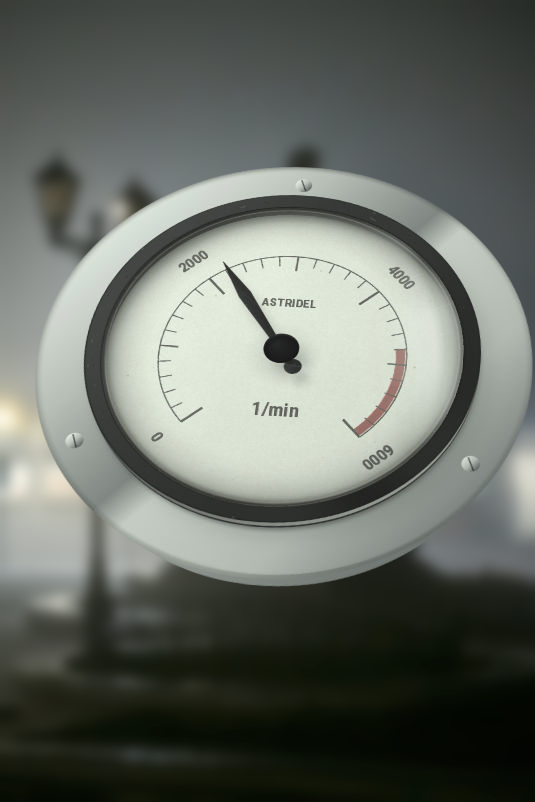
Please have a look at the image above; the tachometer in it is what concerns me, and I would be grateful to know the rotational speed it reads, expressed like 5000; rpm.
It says 2200; rpm
